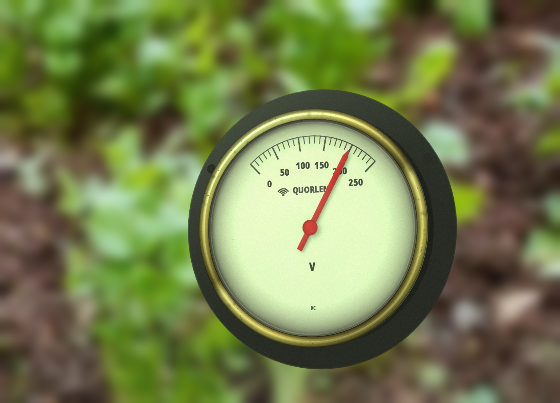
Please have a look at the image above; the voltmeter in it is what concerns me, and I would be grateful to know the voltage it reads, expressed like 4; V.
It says 200; V
